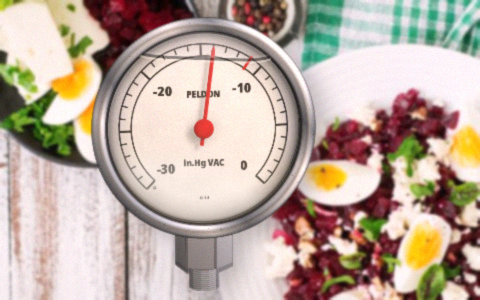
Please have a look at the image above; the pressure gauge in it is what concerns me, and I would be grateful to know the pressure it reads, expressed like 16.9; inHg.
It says -14; inHg
